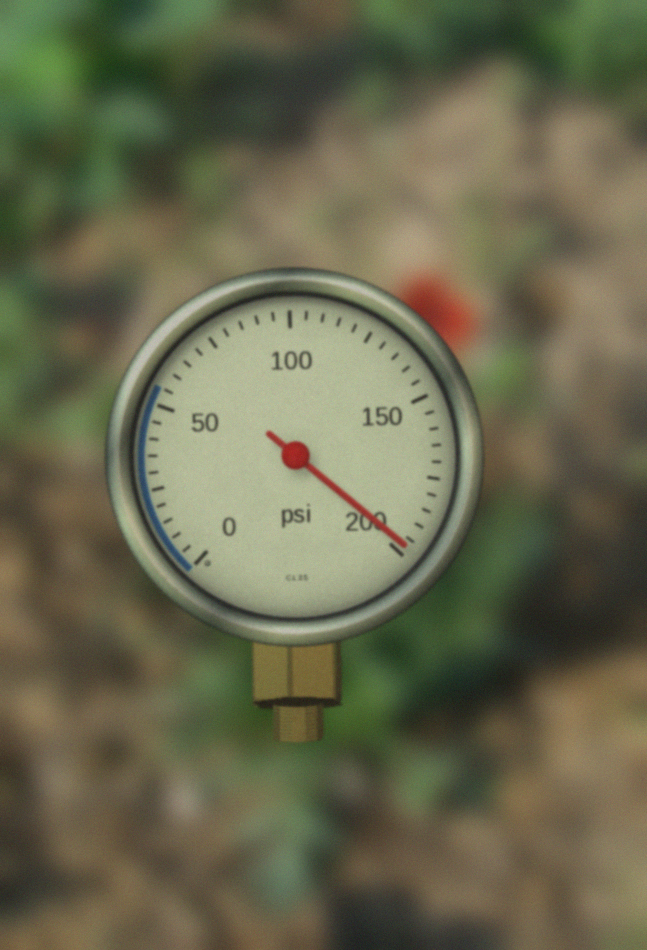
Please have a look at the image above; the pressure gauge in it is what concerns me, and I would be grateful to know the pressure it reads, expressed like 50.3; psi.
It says 197.5; psi
